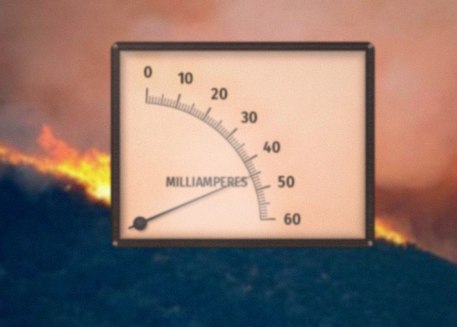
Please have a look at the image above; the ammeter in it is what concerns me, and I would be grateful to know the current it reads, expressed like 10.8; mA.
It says 45; mA
